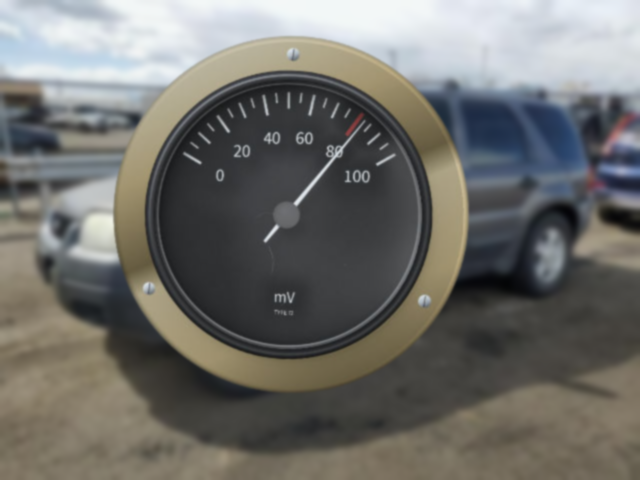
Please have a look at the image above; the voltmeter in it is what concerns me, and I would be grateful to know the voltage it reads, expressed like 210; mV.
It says 82.5; mV
